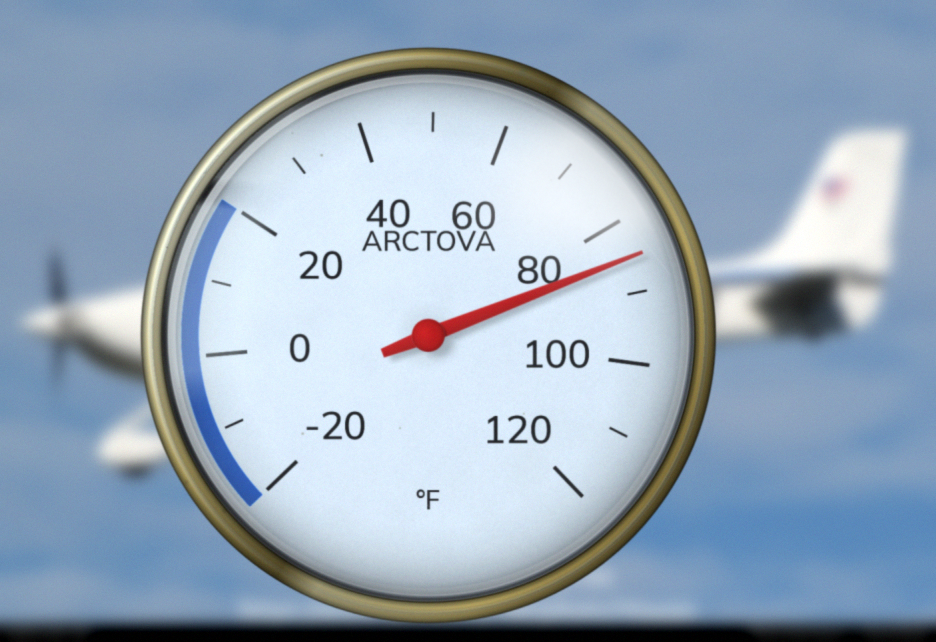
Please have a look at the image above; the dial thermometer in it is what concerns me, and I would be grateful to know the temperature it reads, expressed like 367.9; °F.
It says 85; °F
